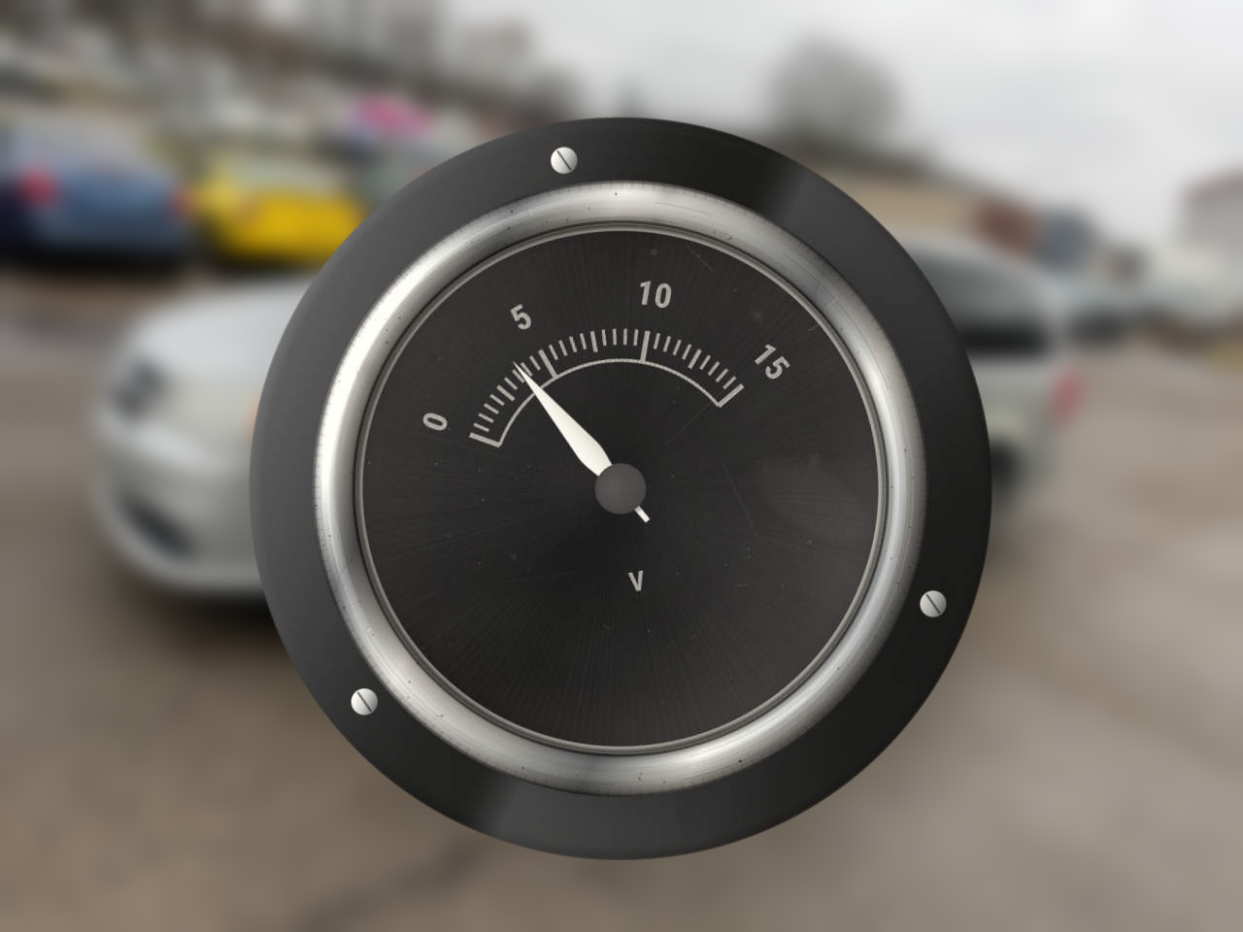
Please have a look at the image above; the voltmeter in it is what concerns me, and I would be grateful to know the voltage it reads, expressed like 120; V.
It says 3.75; V
